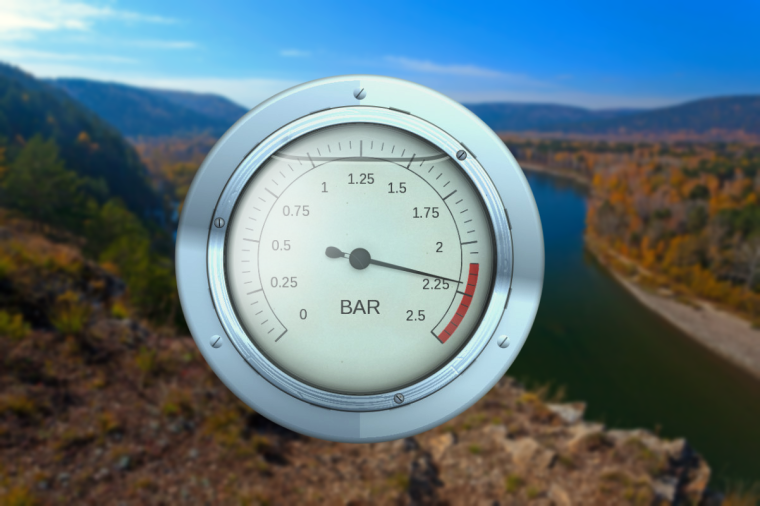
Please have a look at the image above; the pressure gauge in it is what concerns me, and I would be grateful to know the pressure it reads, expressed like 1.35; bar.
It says 2.2; bar
